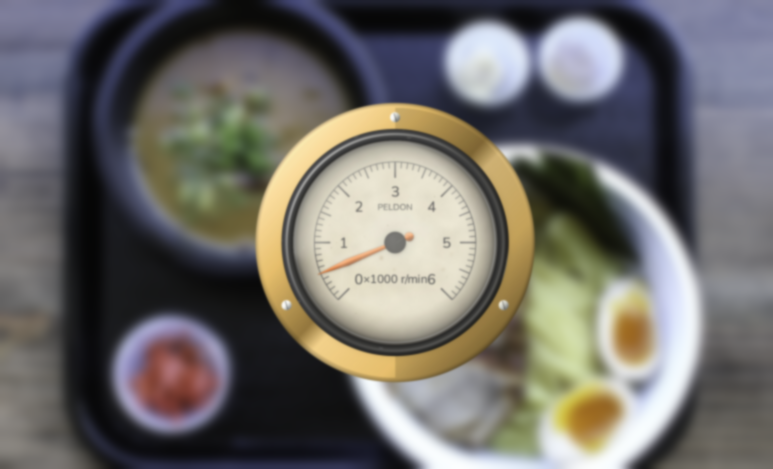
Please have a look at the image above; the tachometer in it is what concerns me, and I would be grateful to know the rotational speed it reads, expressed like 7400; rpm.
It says 500; rpm
